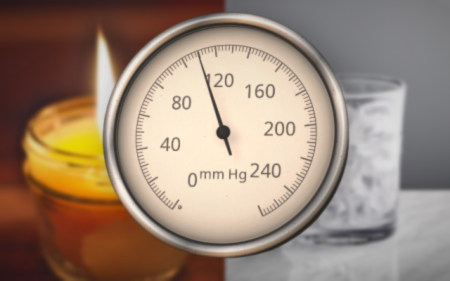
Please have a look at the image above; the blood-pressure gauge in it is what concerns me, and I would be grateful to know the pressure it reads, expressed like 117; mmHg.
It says 110; mmHg
